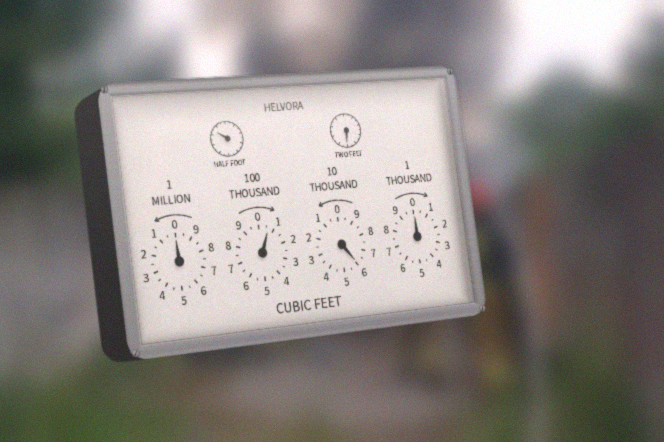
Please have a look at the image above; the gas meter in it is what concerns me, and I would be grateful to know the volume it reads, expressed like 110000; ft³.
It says 6000; ft³
